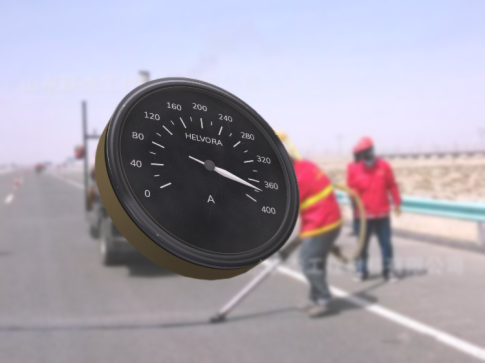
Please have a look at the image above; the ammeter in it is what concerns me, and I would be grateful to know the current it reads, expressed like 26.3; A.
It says 380; A
